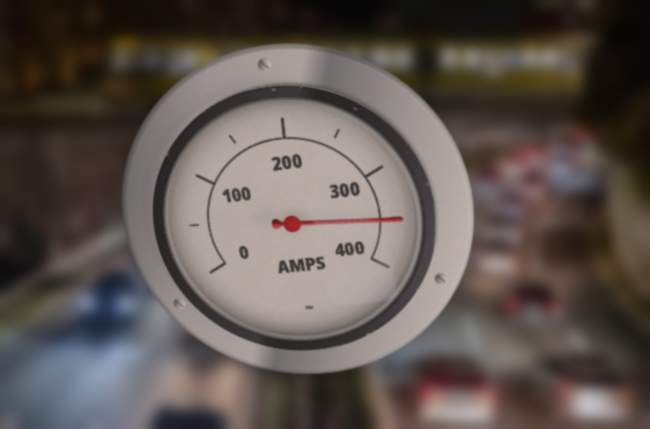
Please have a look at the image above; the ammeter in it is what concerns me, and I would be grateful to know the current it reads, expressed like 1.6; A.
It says 350; A
